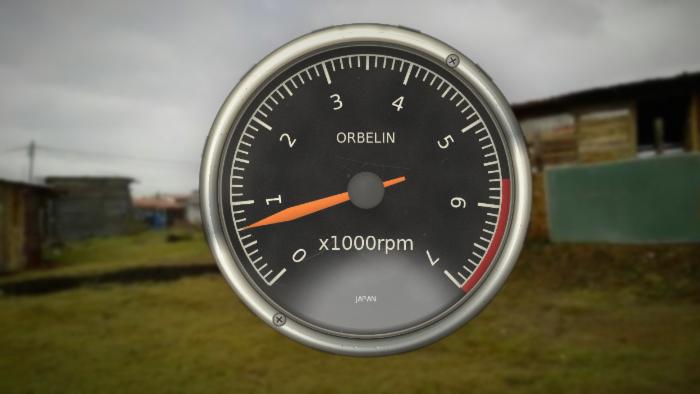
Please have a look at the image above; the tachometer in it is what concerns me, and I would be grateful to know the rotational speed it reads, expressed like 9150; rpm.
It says 700; rpm
